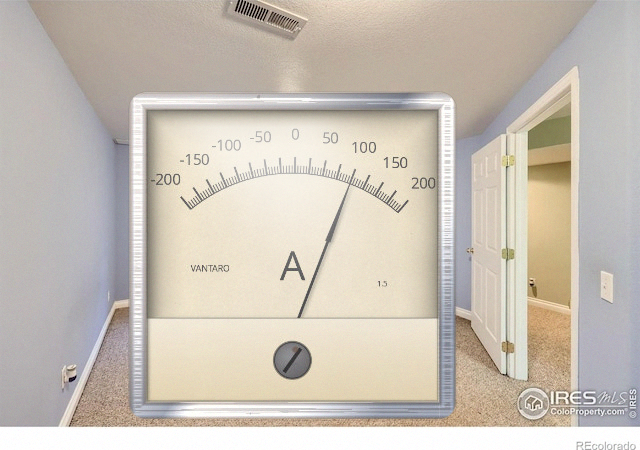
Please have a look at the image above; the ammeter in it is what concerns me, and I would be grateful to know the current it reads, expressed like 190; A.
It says 100; A
